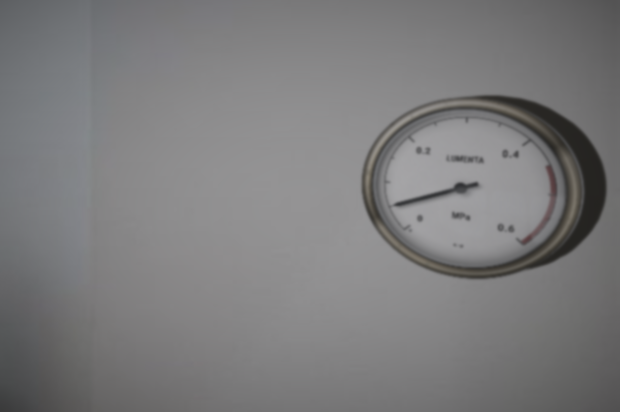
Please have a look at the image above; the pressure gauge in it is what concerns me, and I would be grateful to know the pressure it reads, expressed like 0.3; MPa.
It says 0.05; MPa
